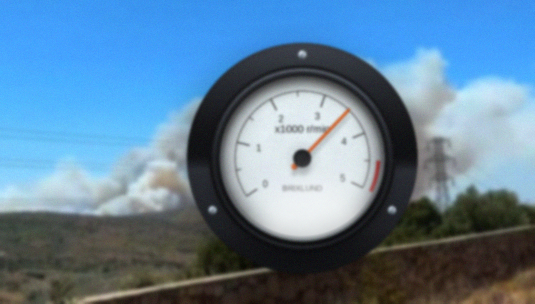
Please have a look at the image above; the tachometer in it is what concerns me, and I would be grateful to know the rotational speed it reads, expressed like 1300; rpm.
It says 3500; rpm
